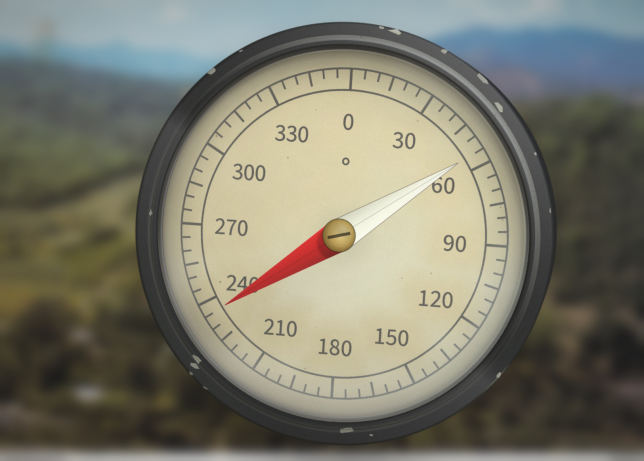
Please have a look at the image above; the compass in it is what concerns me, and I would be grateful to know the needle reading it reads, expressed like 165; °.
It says 235; °
